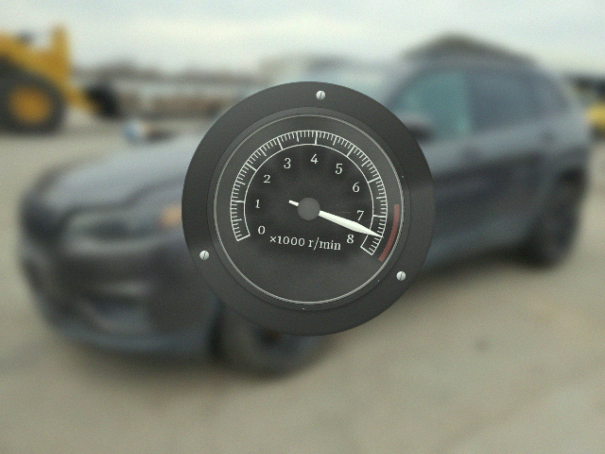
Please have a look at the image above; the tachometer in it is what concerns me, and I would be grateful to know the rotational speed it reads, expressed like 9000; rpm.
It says 7500; rpm
